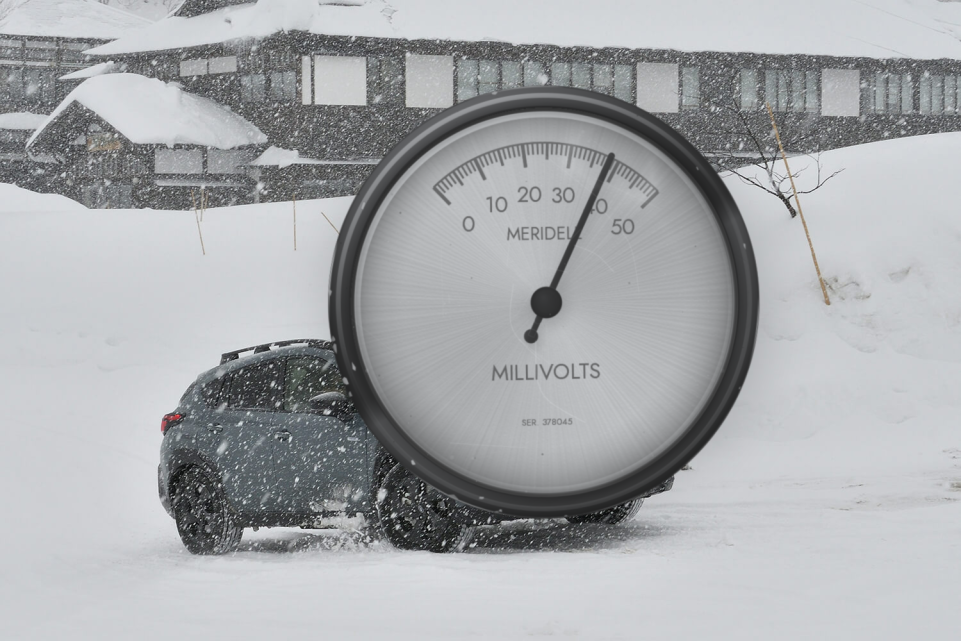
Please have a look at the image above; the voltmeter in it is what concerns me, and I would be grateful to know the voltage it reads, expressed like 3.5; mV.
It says 38; mV
